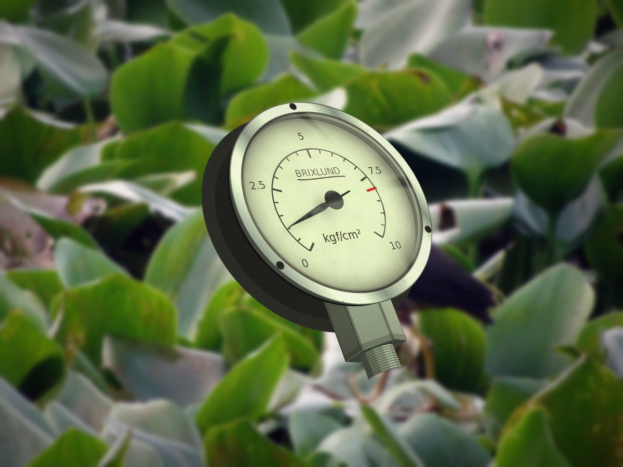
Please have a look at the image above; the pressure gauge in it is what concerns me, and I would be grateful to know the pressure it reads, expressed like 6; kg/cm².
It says 1; kg/cm²
